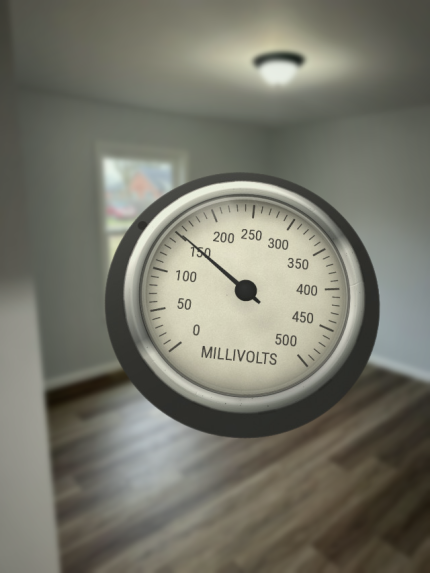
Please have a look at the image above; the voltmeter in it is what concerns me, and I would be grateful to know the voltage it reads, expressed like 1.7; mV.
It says 150; mV
